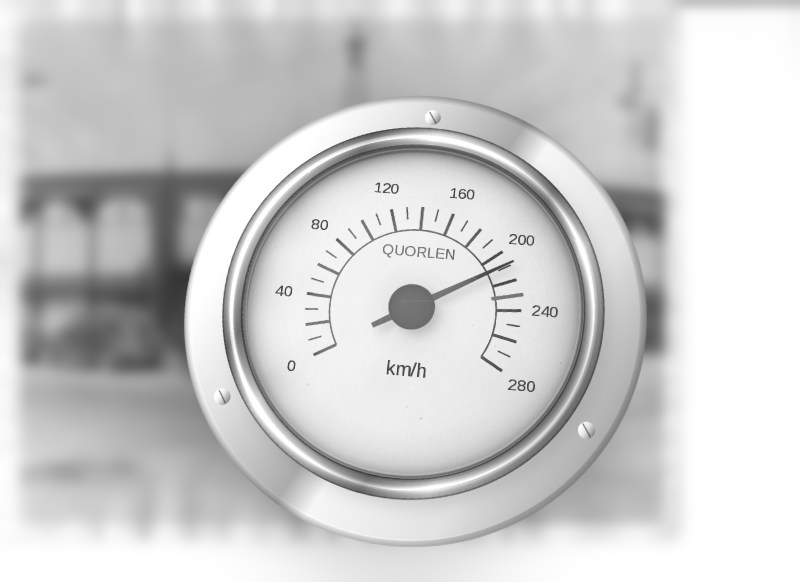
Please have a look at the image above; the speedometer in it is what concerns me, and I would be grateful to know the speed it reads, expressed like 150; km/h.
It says 210; km/h
